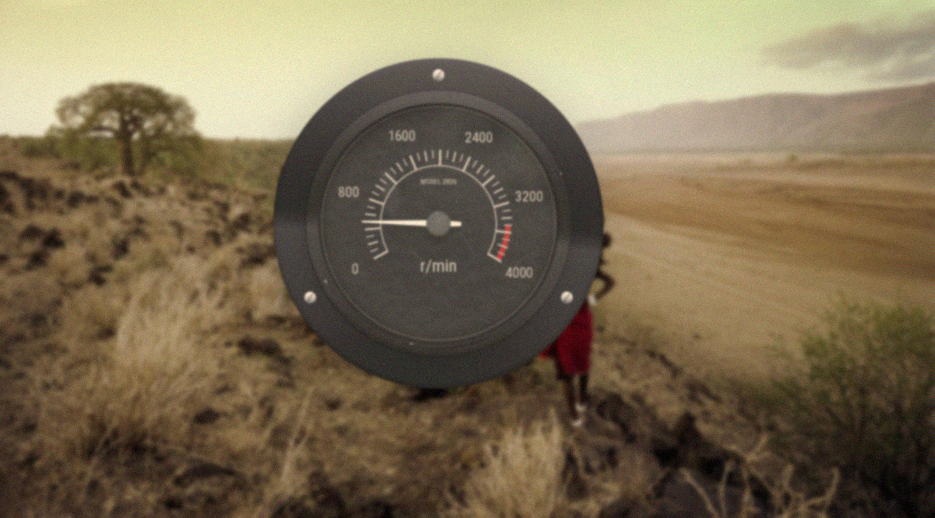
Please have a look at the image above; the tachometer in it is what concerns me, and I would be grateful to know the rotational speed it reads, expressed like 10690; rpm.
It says 500; rpm
